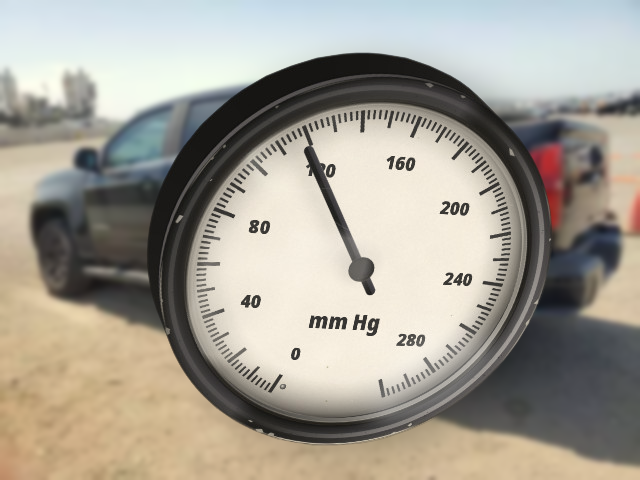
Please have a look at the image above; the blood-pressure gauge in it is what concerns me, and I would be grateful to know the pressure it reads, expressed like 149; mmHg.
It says 118; mmHg
